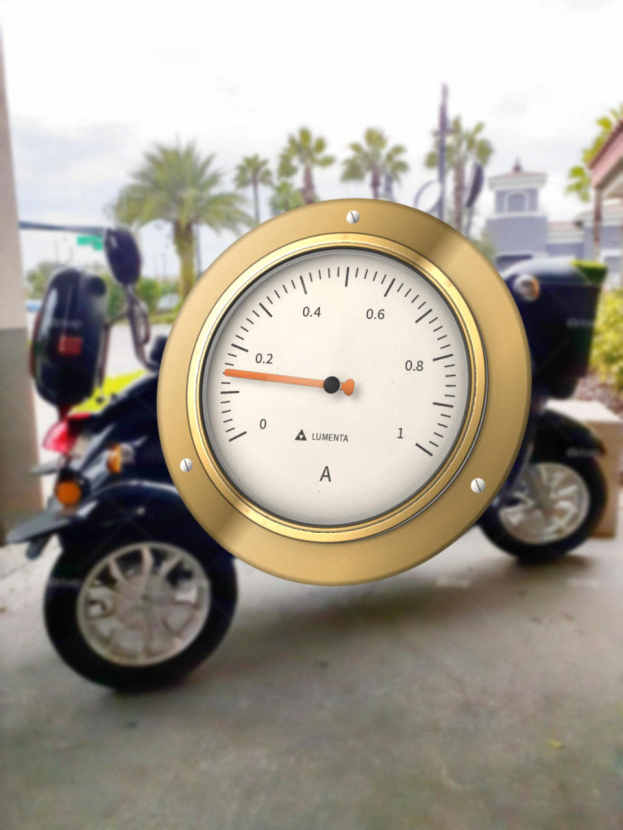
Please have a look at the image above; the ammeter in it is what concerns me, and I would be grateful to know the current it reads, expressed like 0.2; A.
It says 0.14; A
